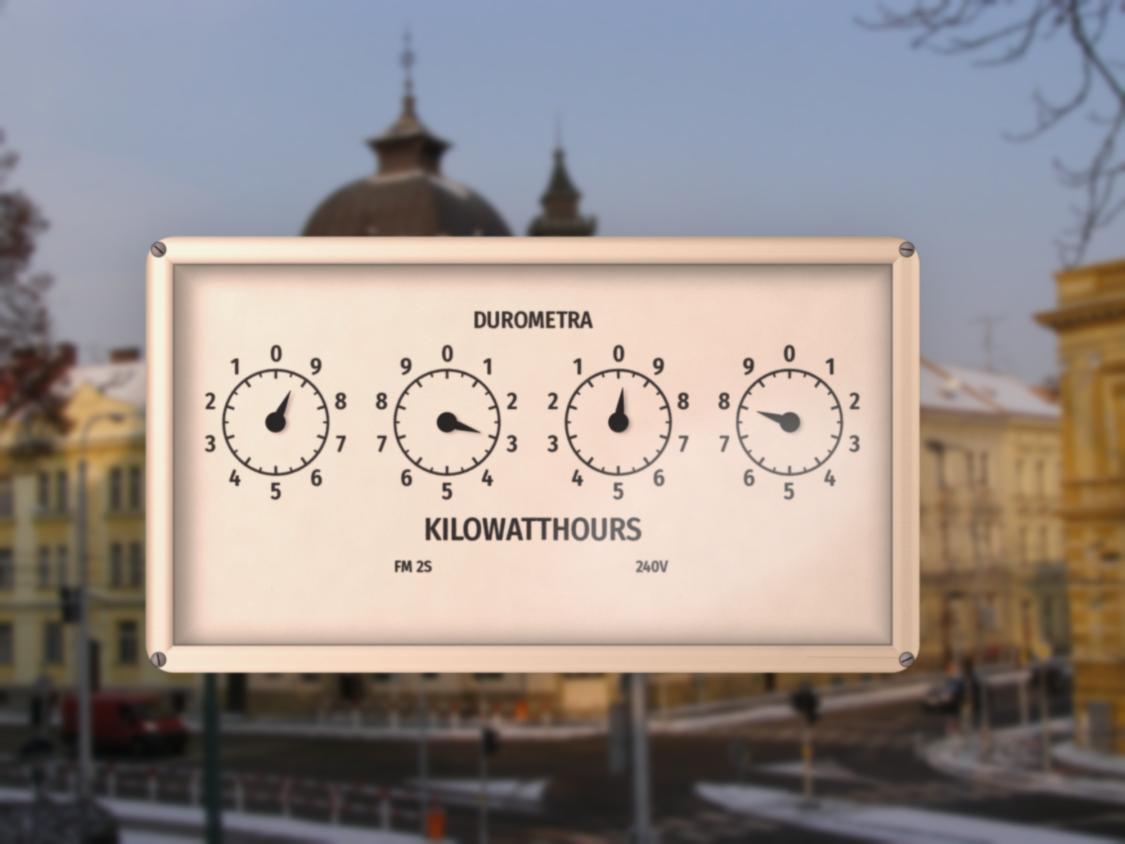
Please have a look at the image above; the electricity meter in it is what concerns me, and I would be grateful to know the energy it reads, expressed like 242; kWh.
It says 9298; kWh
